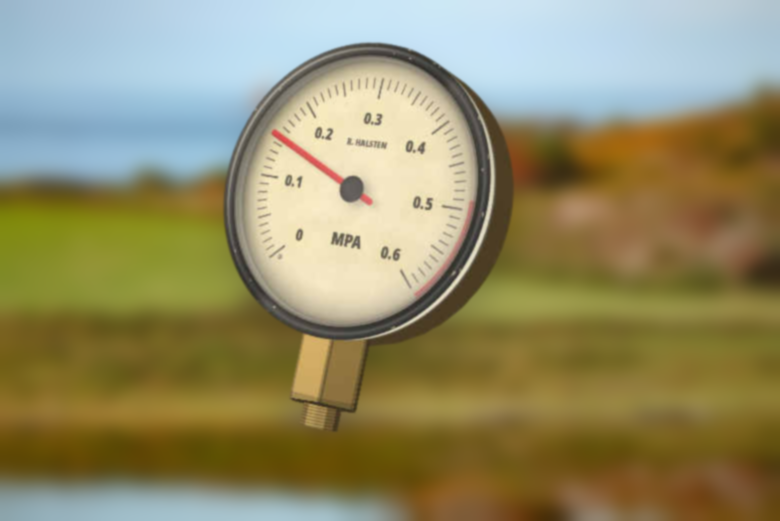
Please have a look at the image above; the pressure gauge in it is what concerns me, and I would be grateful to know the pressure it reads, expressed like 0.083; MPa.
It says 0.15; MPa
